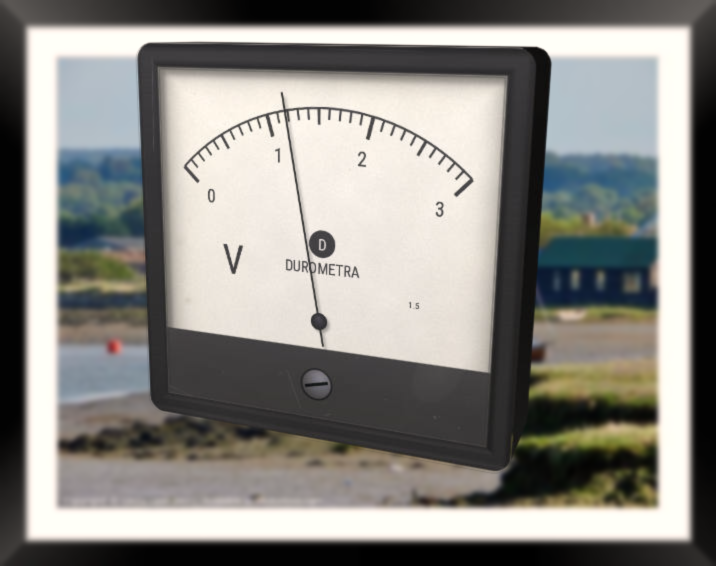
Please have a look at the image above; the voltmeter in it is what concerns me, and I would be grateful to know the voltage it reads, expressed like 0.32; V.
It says 1.2; V
